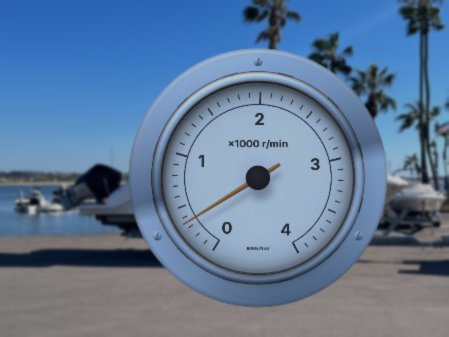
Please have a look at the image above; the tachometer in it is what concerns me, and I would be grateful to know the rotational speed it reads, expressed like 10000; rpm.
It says 350; rpm
